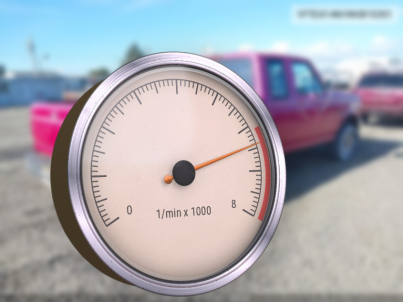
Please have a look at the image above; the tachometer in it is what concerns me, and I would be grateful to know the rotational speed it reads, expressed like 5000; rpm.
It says 6400; rpm
